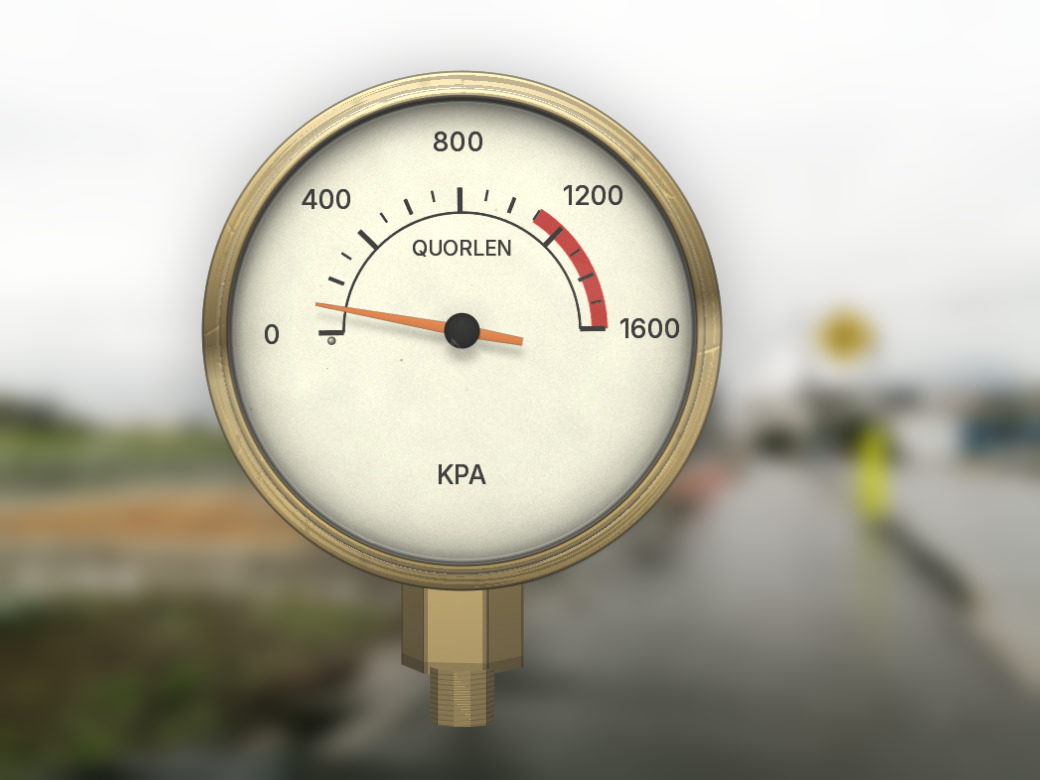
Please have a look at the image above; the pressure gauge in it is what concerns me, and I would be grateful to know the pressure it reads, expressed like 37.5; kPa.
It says 100; kPa
